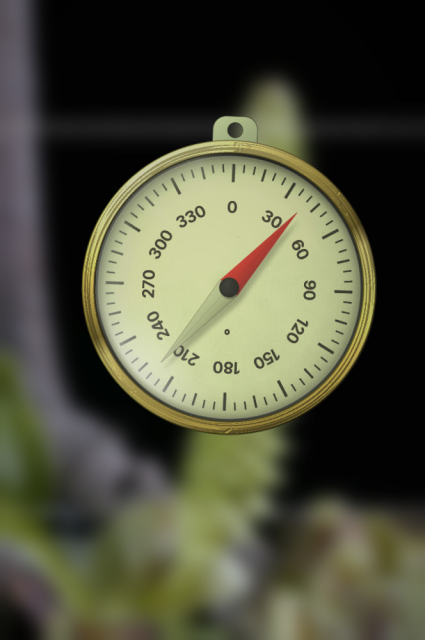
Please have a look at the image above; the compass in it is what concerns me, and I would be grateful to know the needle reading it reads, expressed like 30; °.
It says 40; °
